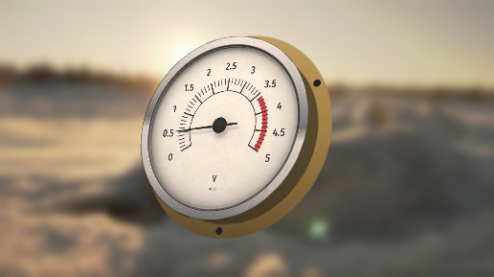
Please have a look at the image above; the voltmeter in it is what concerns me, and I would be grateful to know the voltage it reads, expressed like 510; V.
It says 0.5; V
